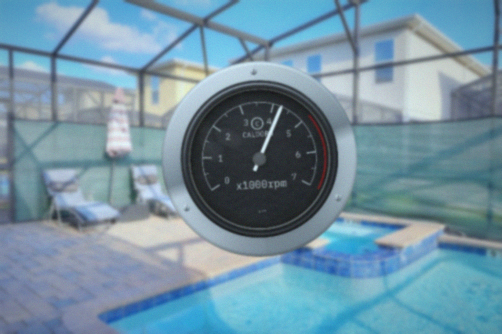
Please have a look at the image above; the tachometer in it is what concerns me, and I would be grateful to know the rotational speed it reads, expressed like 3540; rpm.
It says 4250; rpm
